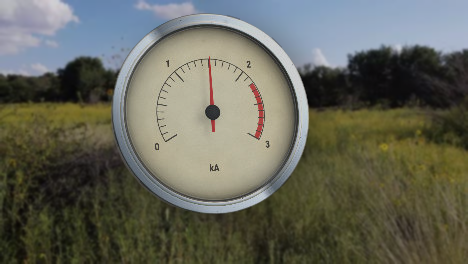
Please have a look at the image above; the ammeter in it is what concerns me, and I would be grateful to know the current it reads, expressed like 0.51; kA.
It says 1.5; kA
